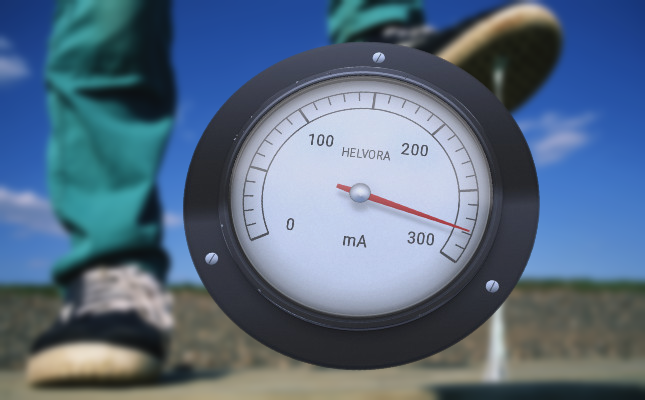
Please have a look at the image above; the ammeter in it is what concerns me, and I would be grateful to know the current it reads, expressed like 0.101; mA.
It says 280; mA
